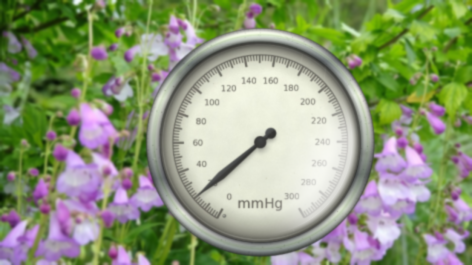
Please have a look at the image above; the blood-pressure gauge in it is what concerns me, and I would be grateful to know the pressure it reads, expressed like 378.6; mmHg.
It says 20; mmHg
